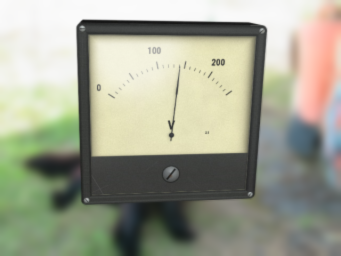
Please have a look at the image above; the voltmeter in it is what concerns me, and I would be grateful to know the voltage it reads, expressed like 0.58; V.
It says 140; V
